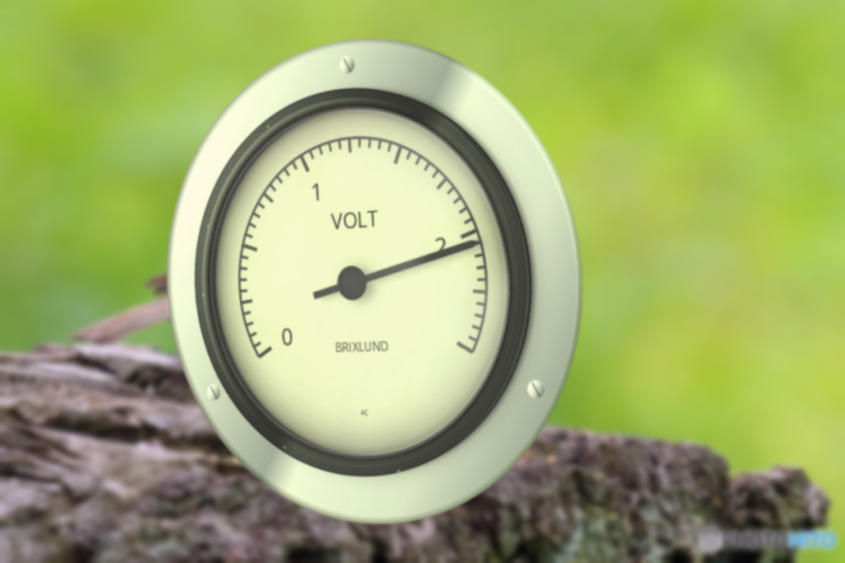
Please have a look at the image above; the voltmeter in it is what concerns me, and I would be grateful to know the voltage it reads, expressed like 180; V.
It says 2.05; V
